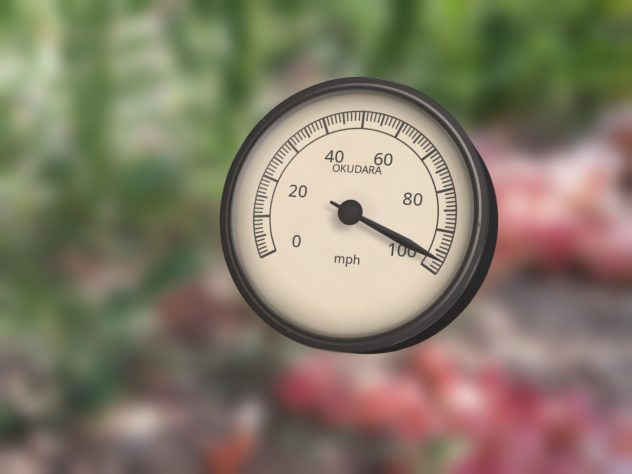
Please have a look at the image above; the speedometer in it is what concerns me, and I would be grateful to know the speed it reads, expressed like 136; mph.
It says 97; mph
